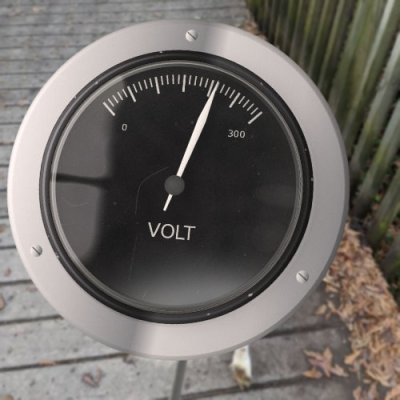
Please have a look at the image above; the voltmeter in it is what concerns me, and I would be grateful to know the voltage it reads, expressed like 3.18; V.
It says 210; V
